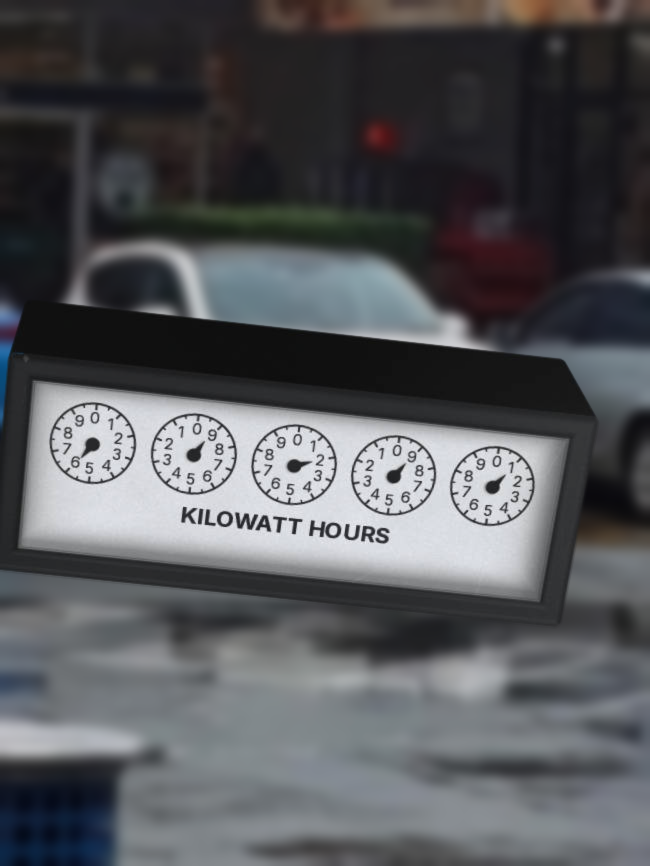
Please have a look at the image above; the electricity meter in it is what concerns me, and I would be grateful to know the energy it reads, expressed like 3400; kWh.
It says 59191; kWh
